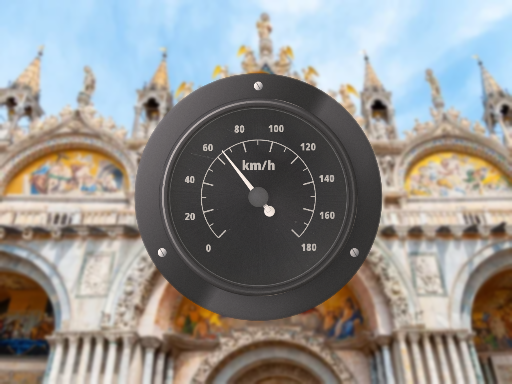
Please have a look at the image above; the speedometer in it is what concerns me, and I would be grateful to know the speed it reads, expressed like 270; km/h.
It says 65; km/h
